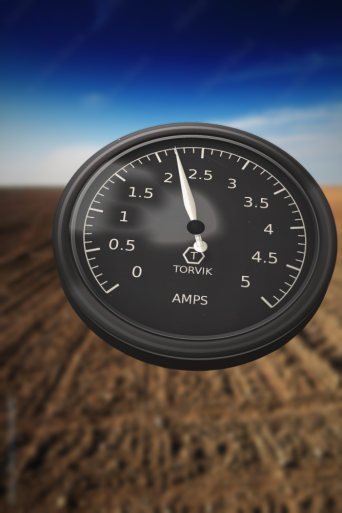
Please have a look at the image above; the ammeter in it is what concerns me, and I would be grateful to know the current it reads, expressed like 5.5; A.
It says 2.2; A
